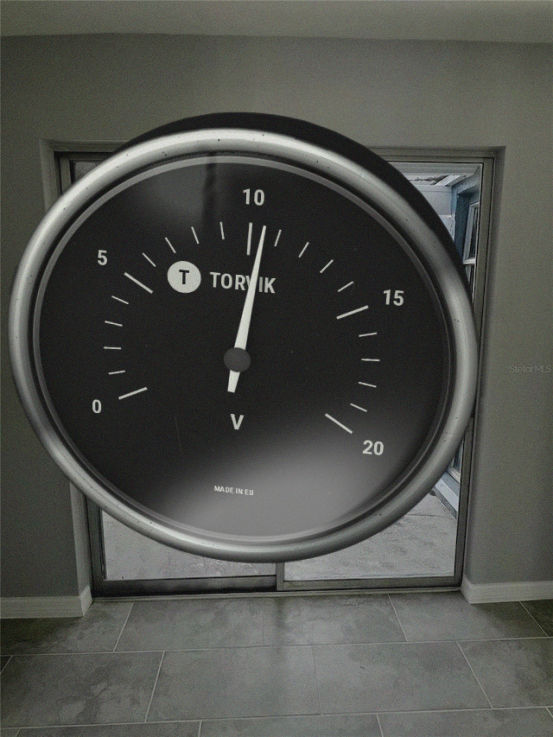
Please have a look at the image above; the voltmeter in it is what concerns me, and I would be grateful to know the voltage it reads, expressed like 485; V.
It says 10.5; V
